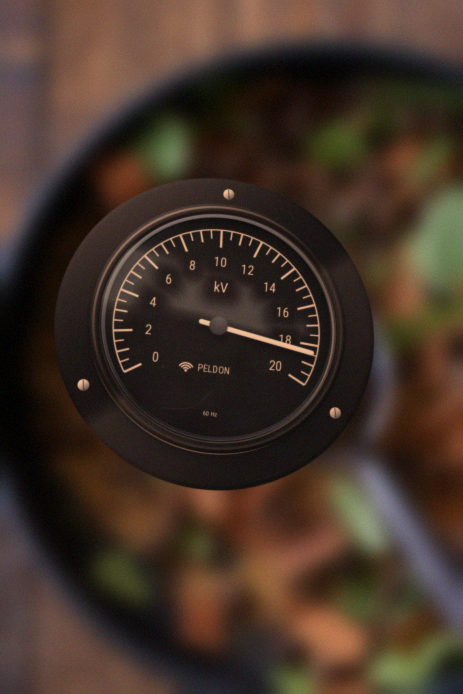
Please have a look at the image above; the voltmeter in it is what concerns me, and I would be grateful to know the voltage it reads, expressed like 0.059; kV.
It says 18.5; kV
